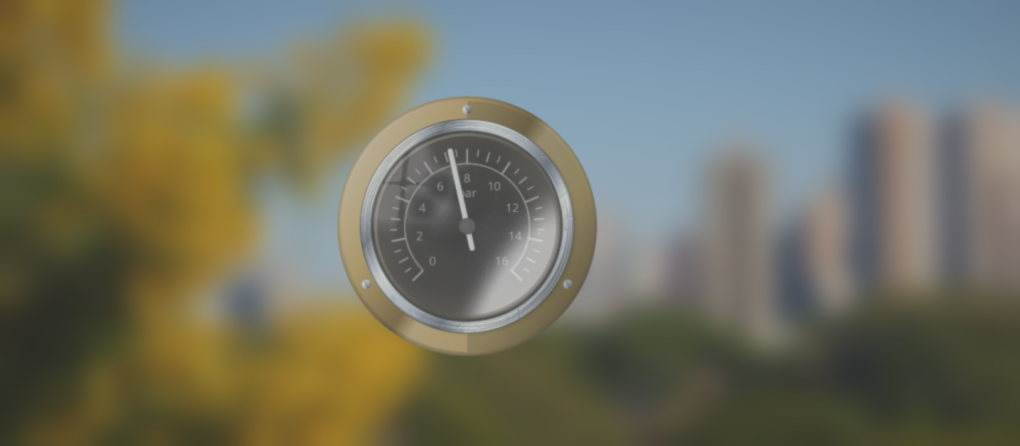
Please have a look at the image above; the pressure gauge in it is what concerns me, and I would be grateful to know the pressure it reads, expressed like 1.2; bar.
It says 7.25; bar
